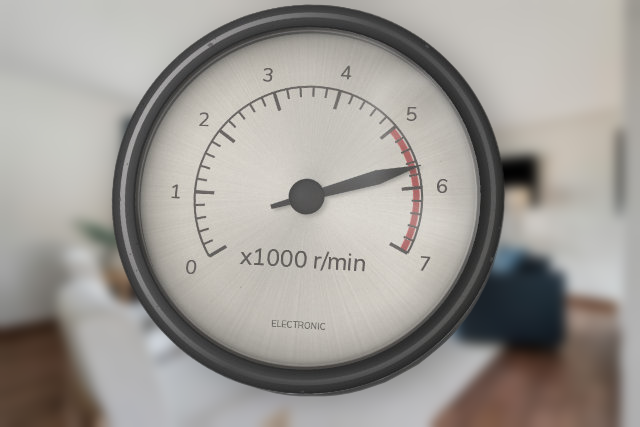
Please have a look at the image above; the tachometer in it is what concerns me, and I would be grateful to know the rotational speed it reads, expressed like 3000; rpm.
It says 5700; rpm
